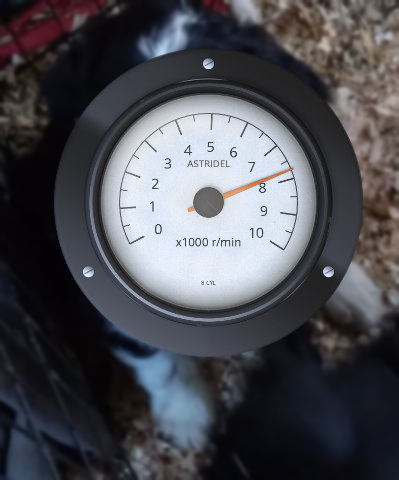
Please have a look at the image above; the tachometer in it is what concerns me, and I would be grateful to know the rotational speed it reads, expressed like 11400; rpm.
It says 7750; rpm
